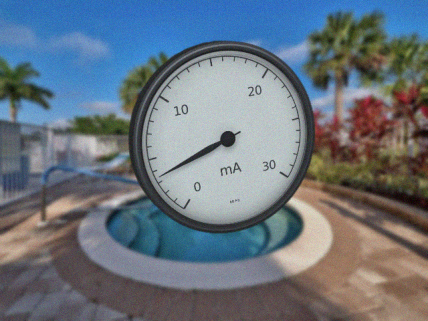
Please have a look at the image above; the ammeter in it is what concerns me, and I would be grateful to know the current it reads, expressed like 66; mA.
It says 3.5; mA
